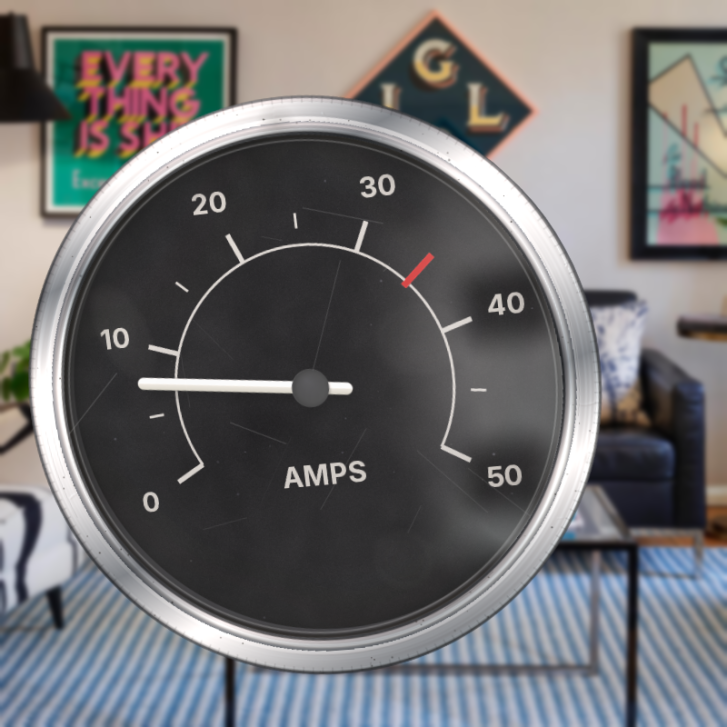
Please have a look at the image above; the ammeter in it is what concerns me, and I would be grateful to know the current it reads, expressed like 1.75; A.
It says 7.5; A
